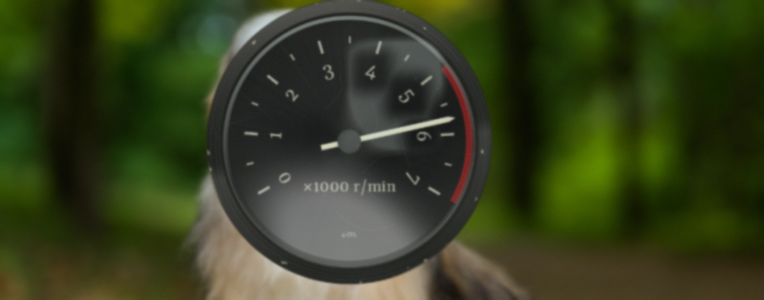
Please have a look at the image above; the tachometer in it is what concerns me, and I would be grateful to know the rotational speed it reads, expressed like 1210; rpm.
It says 5750; rpm
